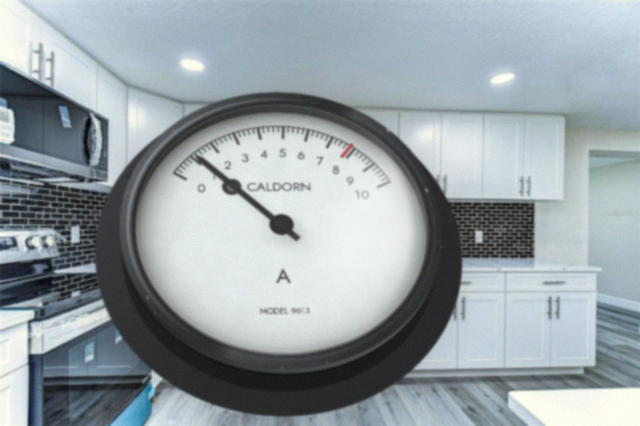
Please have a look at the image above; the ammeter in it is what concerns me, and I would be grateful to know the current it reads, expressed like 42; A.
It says 1; A
